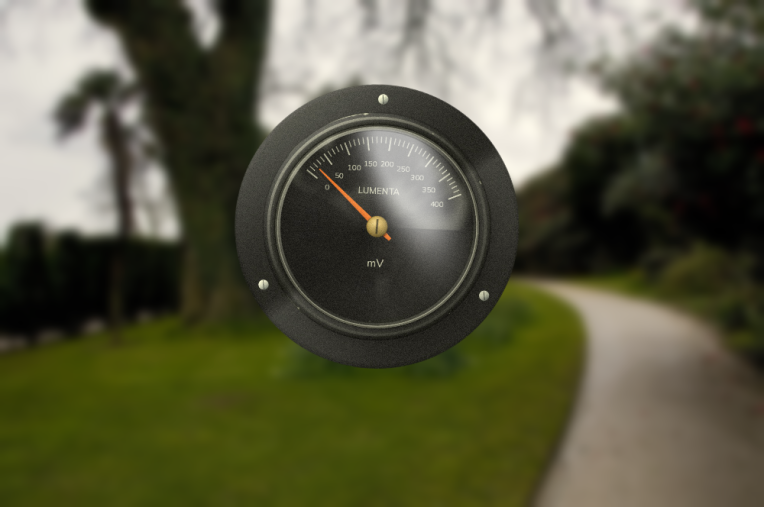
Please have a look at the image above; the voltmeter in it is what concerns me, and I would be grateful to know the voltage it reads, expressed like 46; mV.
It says 20; mV
